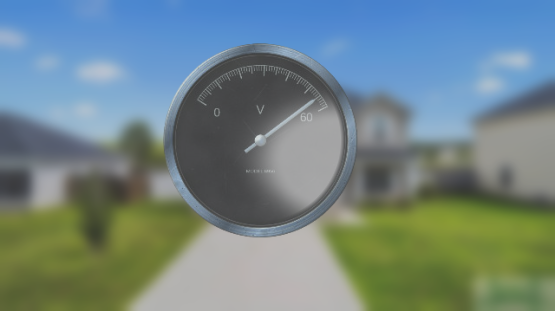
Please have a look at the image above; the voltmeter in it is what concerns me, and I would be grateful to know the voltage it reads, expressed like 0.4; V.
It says 55; V
